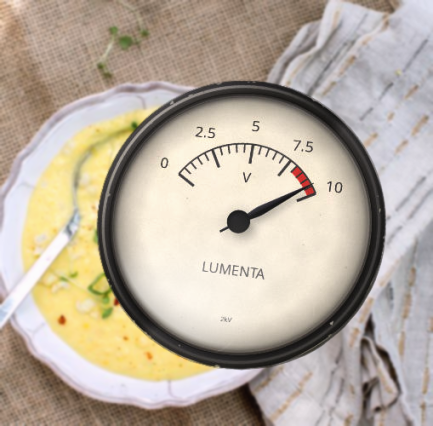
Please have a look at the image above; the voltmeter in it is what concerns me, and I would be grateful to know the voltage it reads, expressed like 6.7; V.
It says 9.5; V
